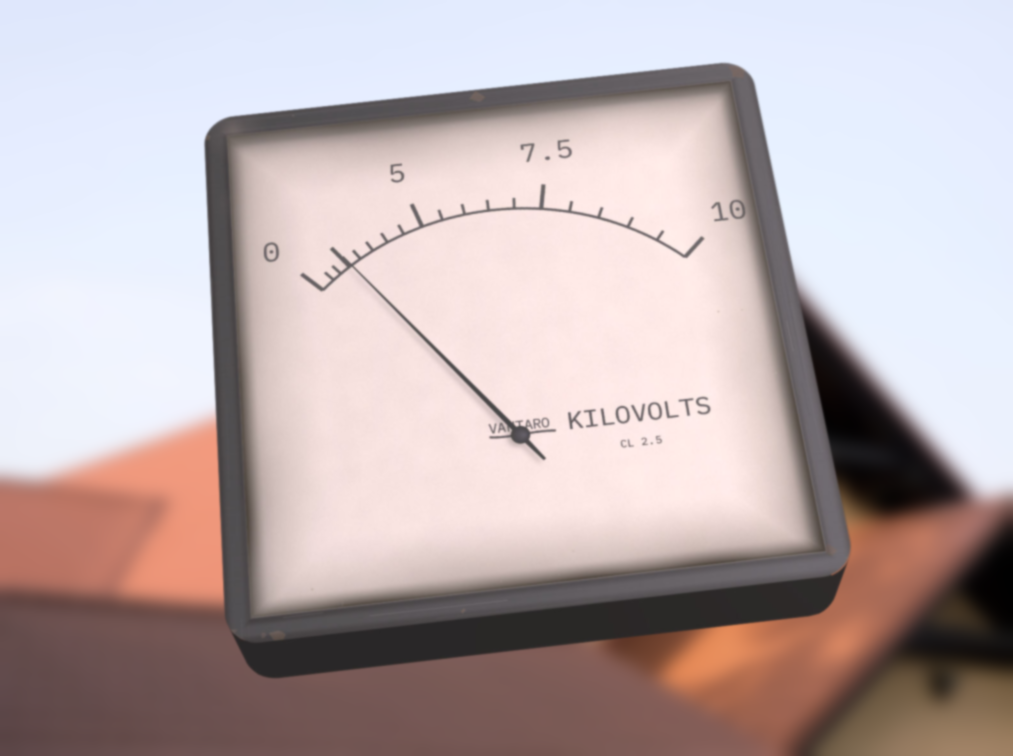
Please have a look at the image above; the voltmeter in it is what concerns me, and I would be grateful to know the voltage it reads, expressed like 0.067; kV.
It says 2.5; kV
